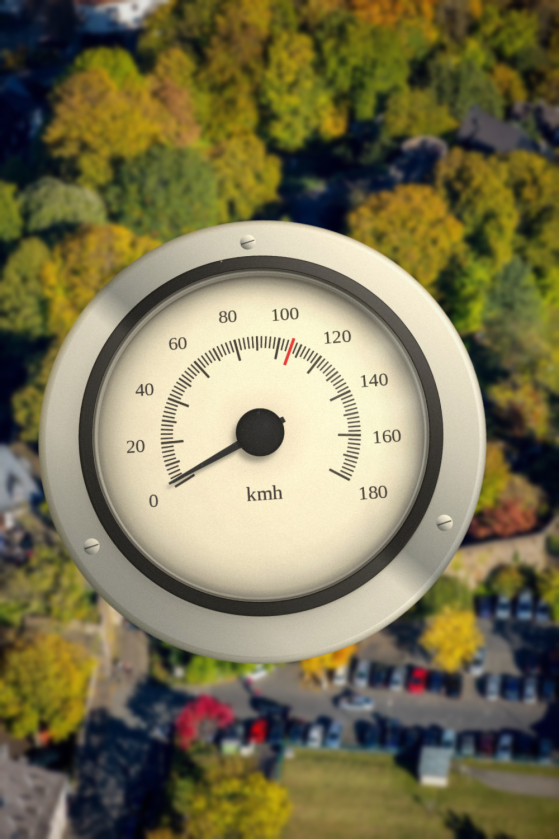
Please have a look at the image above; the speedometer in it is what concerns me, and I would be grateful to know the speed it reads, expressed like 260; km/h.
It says 2; km/h
